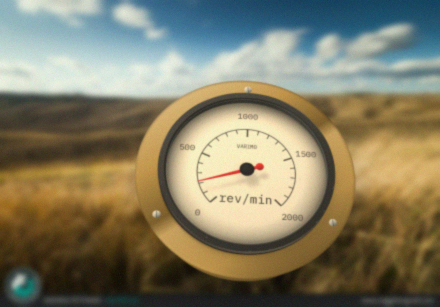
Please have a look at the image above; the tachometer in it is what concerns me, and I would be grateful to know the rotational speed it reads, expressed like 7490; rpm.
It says 200; rpm
